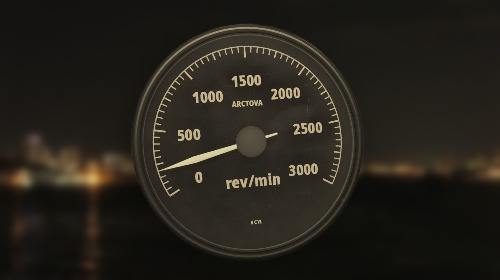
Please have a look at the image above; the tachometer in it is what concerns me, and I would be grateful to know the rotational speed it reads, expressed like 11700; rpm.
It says 200; rpm
